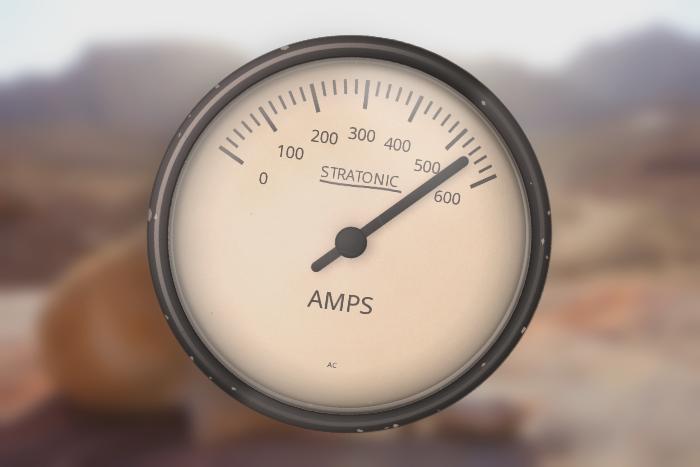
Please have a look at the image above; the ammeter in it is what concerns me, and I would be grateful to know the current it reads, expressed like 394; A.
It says 540; A
